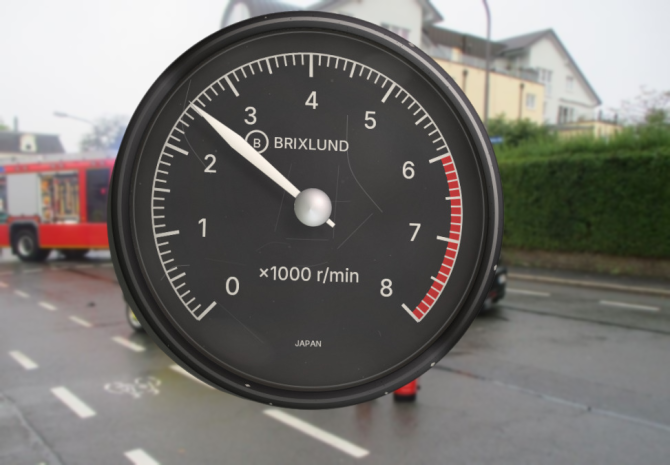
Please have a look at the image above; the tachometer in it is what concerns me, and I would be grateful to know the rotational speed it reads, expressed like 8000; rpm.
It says 2500; rpm
